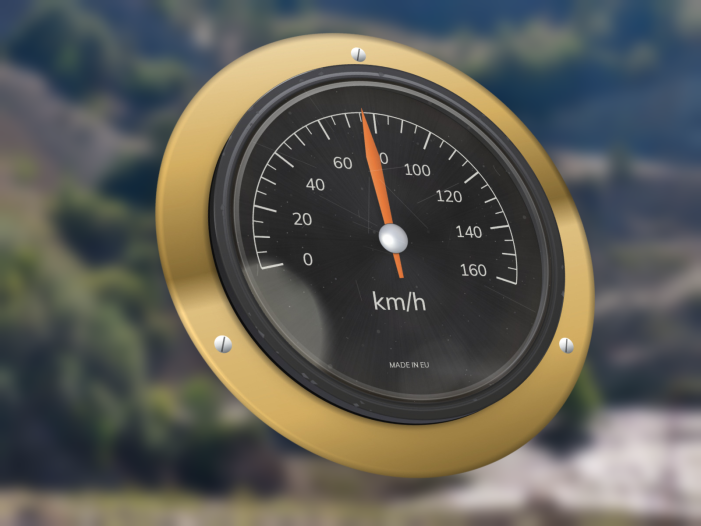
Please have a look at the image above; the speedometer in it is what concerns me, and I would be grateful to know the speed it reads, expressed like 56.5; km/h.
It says 75; km/h
